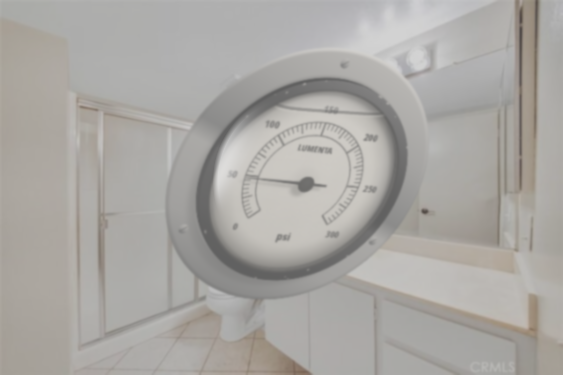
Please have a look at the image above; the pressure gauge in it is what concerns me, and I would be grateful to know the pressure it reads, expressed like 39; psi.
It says 50; psi
